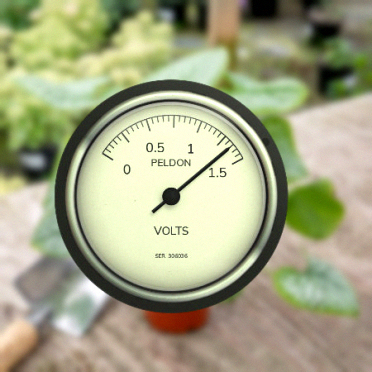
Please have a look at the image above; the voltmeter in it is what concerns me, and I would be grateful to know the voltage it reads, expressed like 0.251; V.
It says 1.35; V
